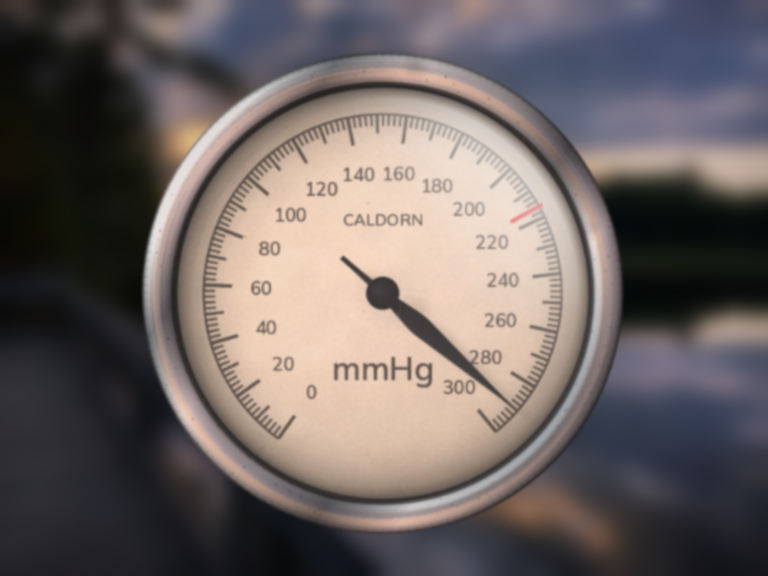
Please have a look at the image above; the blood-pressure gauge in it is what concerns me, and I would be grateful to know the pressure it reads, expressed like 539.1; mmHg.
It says 290; mmHg
